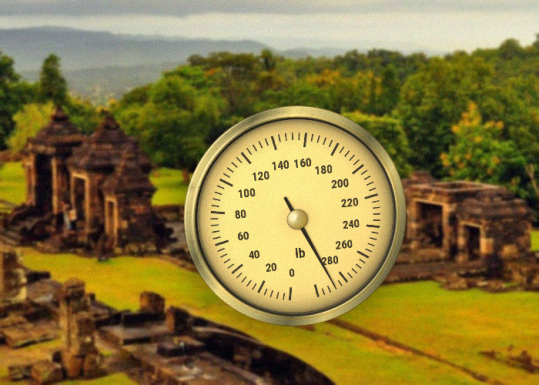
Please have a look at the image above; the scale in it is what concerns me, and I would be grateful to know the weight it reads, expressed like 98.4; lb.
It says 288; lb
